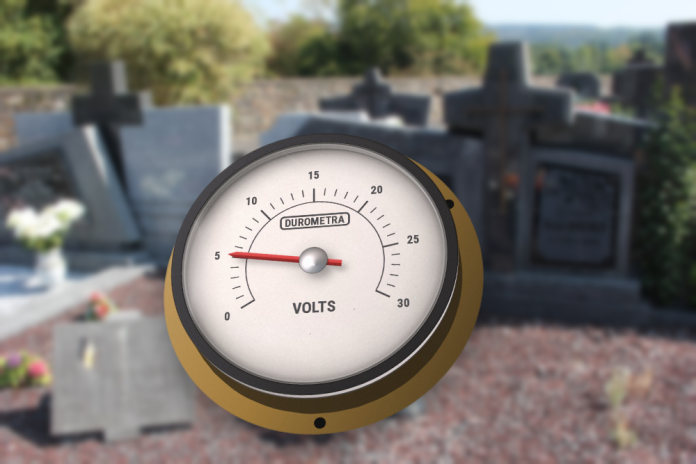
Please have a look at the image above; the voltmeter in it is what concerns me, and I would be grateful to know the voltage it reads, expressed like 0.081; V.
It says 5; V
